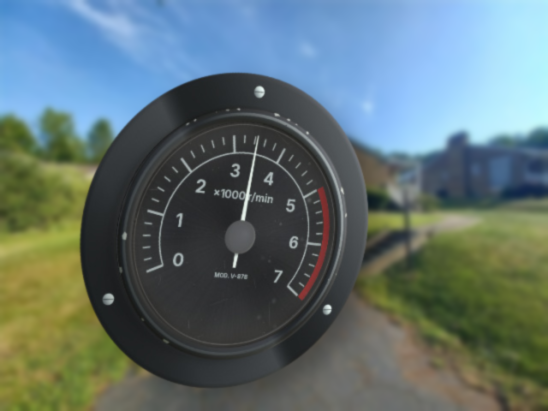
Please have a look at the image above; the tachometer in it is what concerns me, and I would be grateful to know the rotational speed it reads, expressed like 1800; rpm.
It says 3400; rpm
